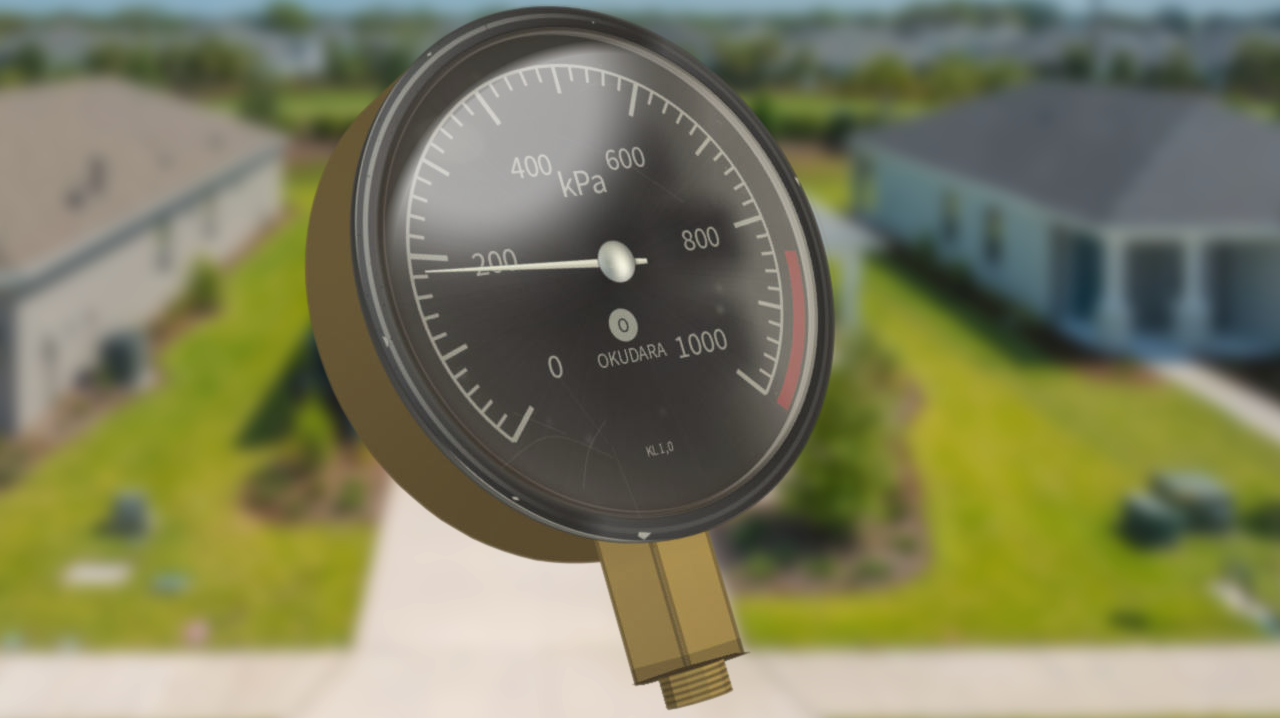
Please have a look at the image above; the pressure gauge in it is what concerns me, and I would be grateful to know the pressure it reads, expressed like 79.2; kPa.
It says 180; kPa
